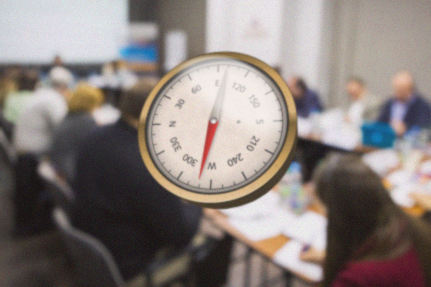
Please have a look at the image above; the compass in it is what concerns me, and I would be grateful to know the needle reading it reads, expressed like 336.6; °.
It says 280; °
